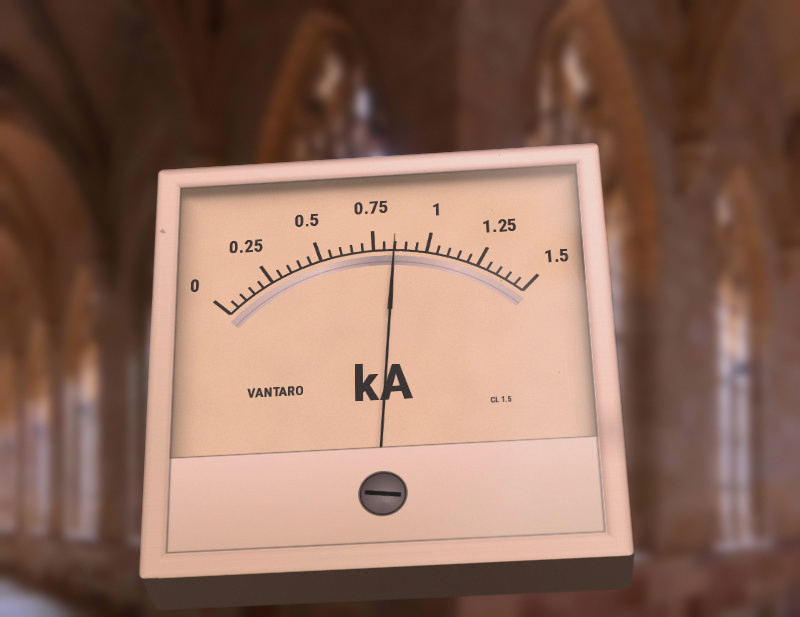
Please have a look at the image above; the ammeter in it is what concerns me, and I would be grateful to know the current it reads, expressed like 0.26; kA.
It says 0.85; kA
